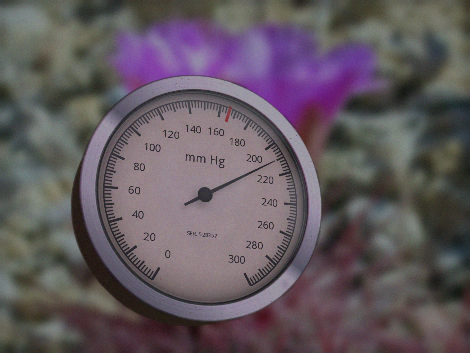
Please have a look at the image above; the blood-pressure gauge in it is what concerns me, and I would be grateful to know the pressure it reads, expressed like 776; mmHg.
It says 210; mmHg
